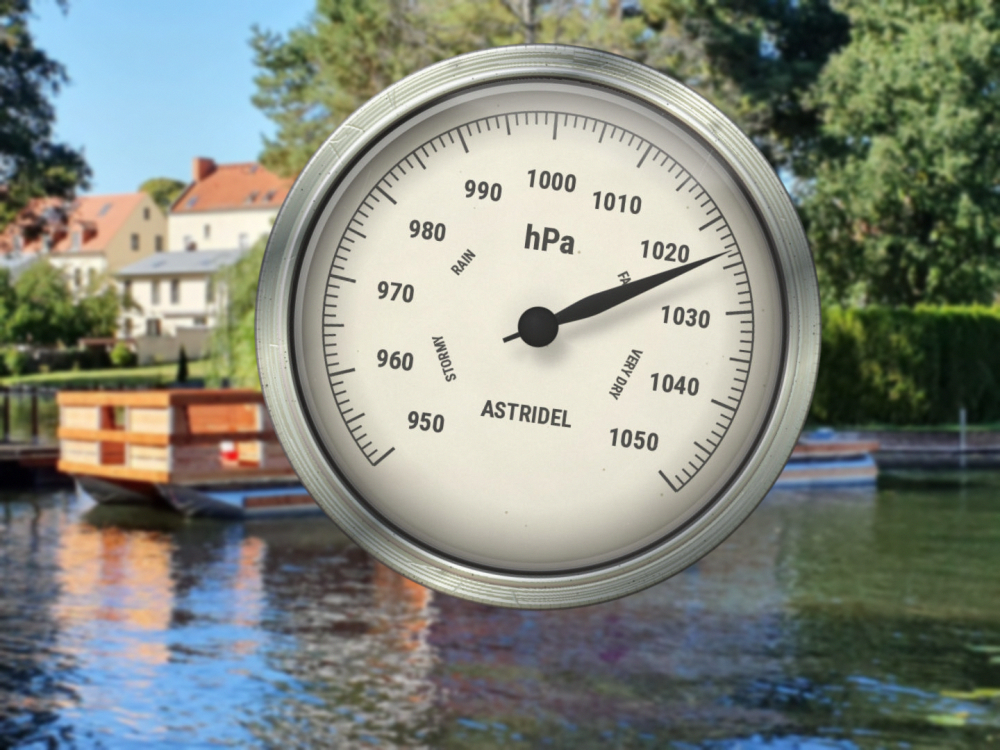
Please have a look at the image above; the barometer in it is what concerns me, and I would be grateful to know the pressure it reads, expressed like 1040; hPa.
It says 1023.5; hPa
